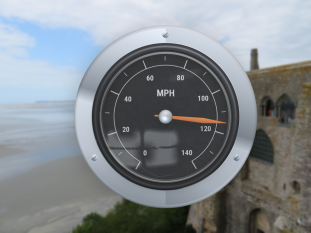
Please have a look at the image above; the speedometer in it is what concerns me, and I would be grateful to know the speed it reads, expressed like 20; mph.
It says 115; mph
